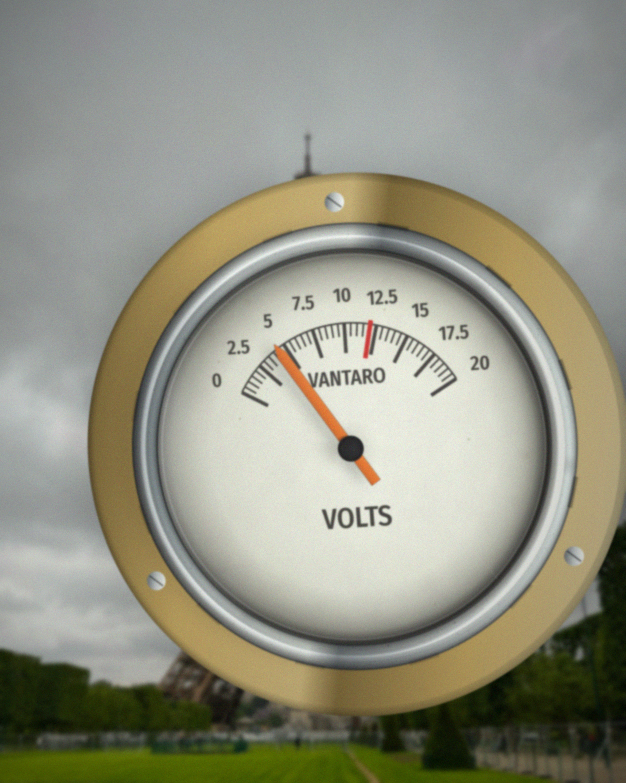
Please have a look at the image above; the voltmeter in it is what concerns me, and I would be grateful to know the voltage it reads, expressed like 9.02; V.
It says 4.5; V
